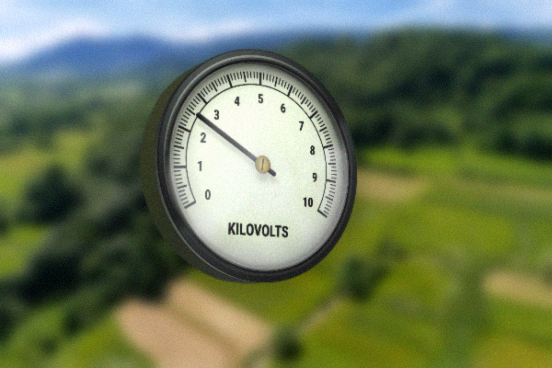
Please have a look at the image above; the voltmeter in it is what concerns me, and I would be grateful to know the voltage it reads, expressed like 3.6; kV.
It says 2.5; kV
